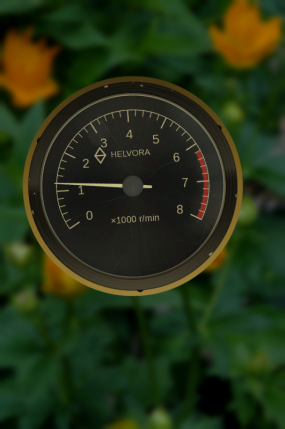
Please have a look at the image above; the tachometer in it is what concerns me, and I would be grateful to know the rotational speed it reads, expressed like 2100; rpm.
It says 1200; rpm
